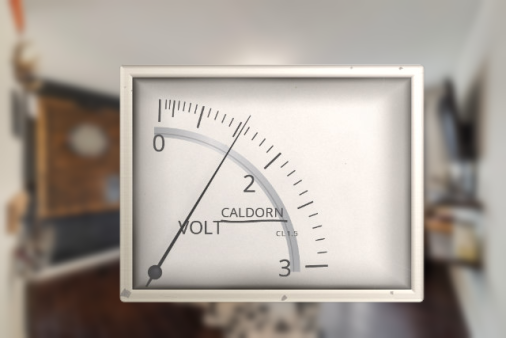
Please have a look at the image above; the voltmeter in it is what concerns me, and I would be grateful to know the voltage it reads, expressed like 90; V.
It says 1.55; V
